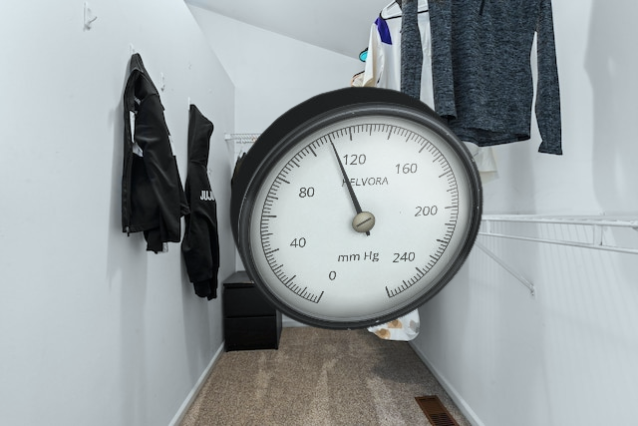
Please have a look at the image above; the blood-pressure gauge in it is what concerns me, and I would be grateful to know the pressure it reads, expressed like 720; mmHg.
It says 110; mmHg
